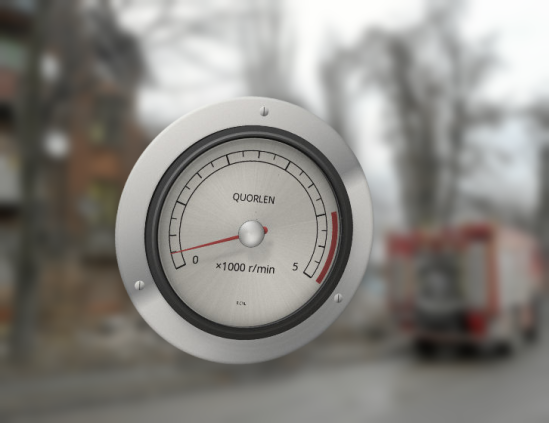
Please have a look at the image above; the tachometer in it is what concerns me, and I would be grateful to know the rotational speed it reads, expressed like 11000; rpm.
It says 250; rpm
